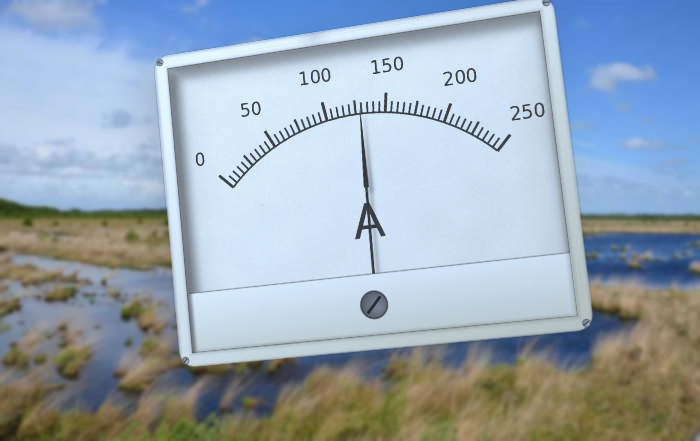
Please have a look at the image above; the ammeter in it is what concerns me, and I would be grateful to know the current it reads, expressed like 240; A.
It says 130; A
